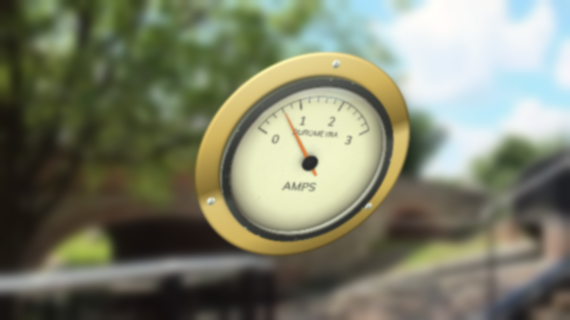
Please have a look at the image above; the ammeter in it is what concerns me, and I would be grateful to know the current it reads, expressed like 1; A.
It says 0.6; A
